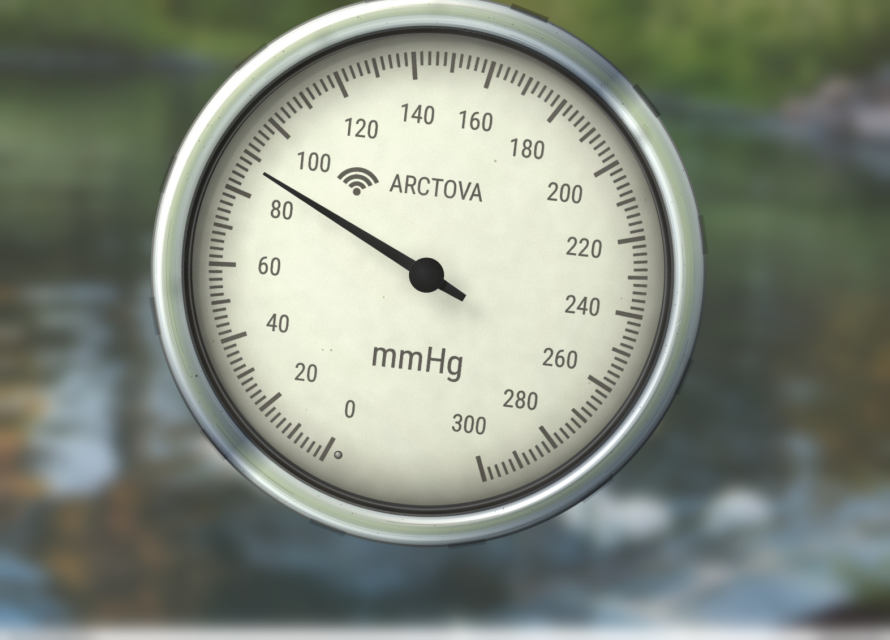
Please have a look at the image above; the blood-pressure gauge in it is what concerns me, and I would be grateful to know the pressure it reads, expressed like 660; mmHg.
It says 88; mmHg
